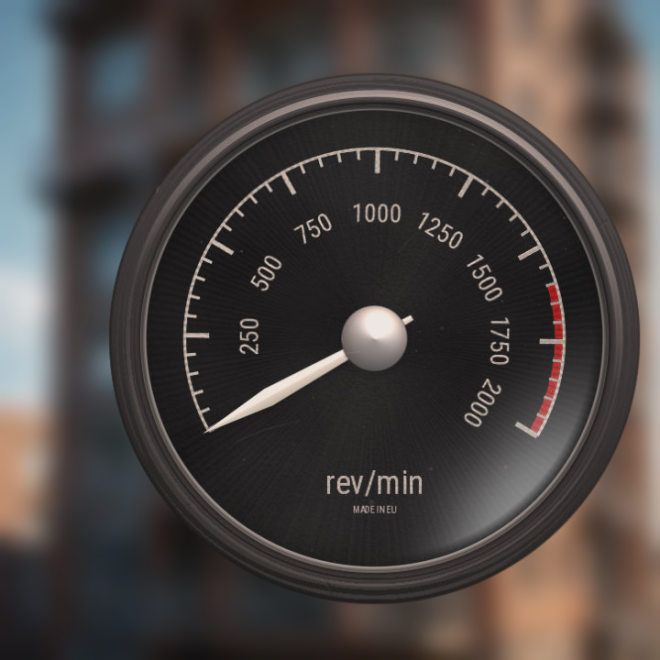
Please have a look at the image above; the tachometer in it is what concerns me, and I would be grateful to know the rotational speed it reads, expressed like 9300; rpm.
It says 0; rpm
